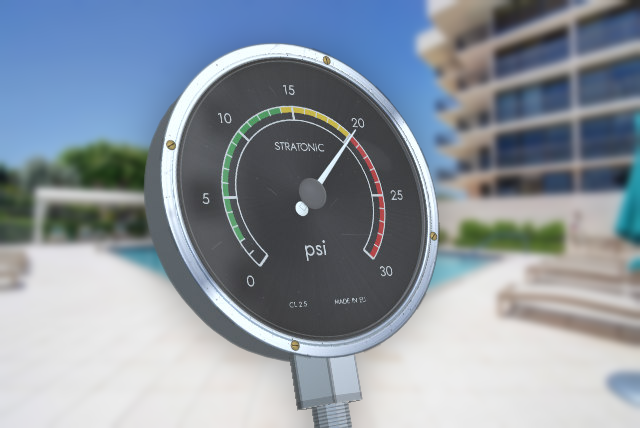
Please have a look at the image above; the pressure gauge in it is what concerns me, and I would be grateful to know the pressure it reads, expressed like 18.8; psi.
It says 20; psi
